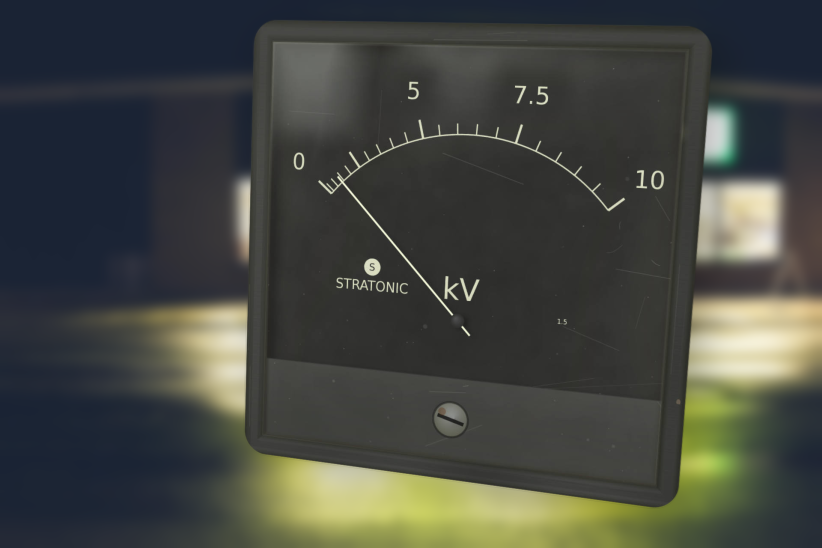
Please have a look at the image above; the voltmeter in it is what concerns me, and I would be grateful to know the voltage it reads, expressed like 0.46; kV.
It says 1.5; kV
